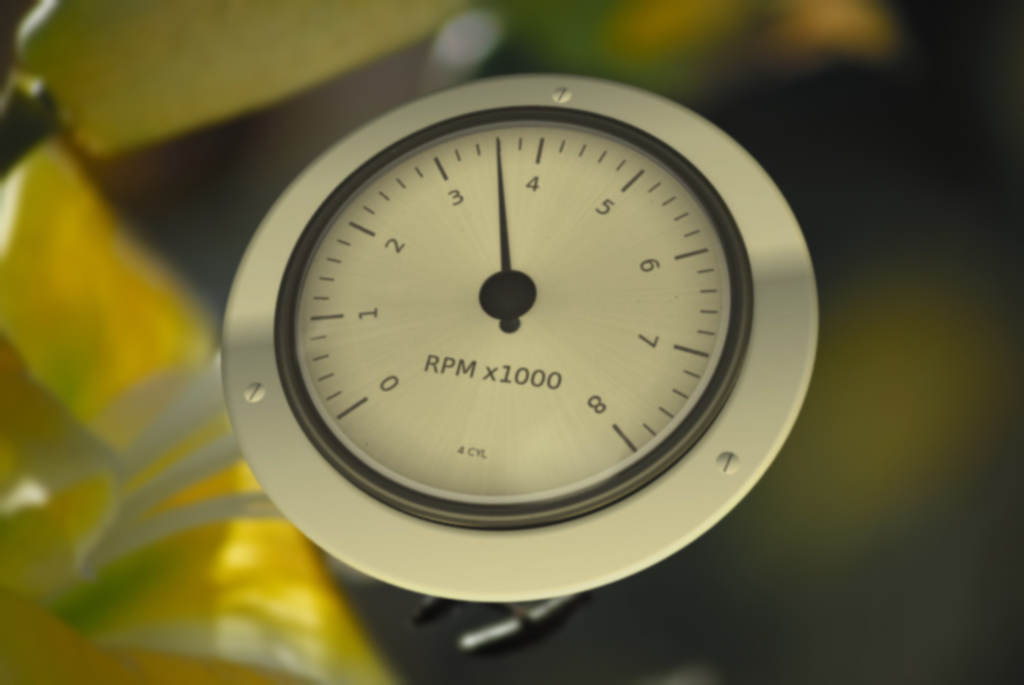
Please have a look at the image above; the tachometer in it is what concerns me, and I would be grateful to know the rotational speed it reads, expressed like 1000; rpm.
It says 3600; rpm
